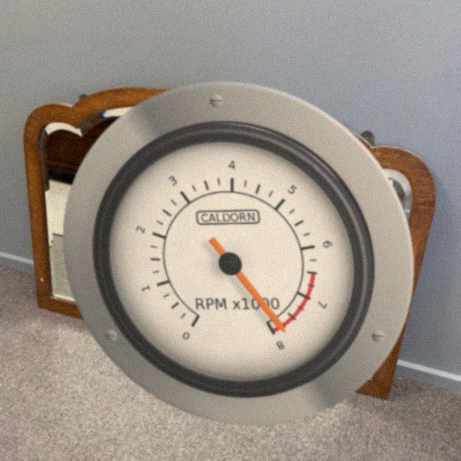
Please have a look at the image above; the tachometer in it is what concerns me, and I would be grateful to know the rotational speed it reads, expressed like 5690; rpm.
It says 7750; rpm
